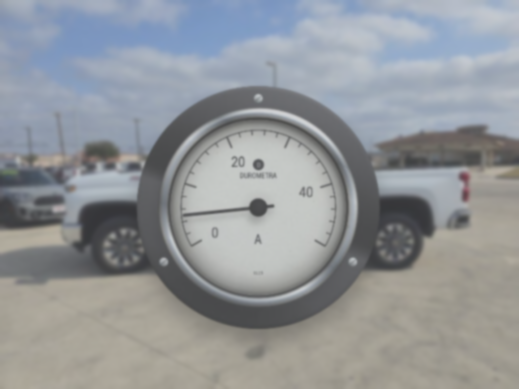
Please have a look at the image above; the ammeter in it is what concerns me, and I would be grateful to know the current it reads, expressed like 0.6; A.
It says 5; A
